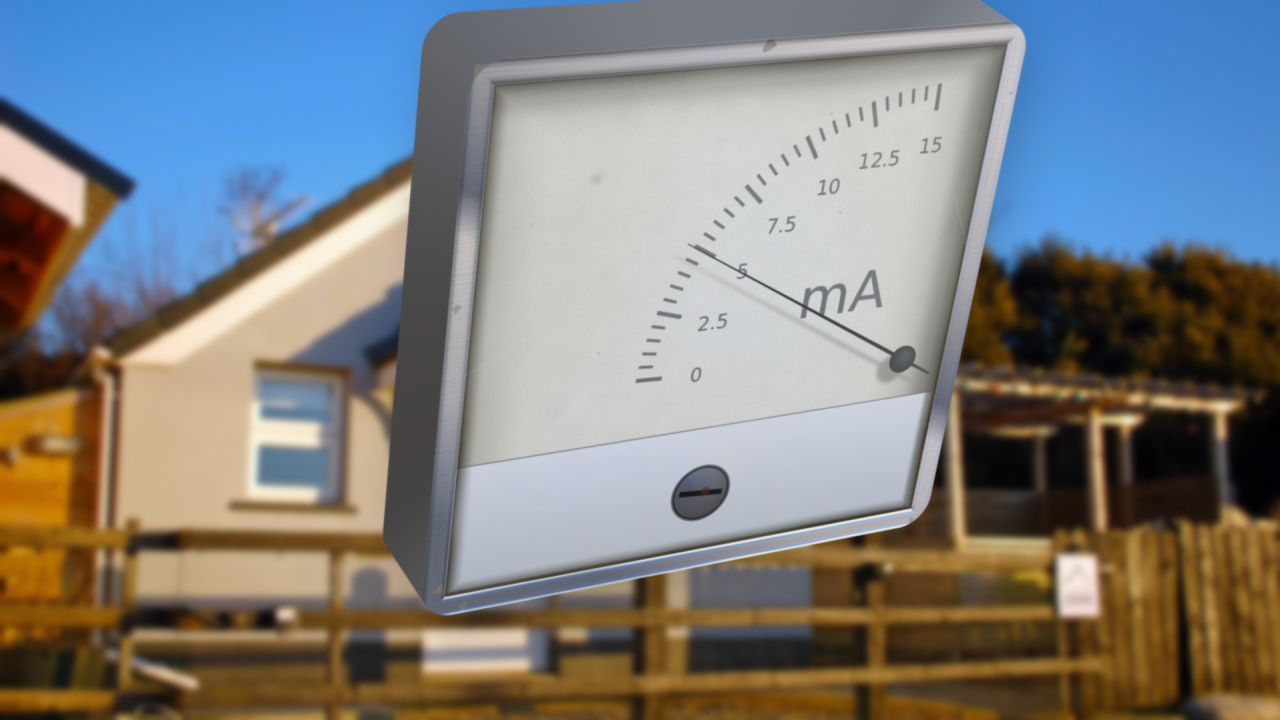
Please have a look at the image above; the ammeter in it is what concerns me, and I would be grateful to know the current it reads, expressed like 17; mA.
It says 5; mA
